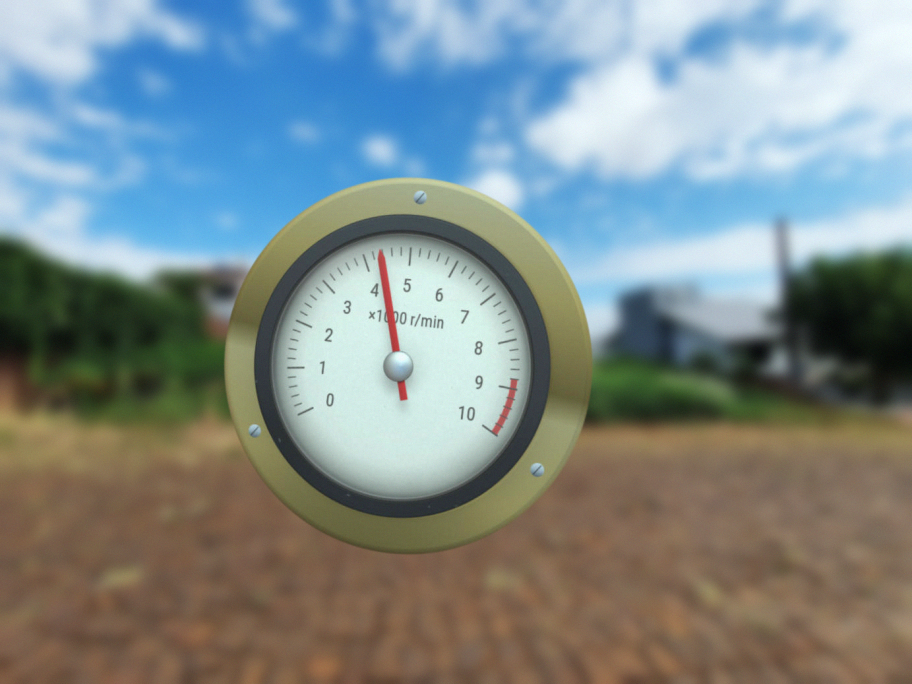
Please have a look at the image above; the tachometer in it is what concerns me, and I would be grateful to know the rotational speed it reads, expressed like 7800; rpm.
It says 4400; rpm
